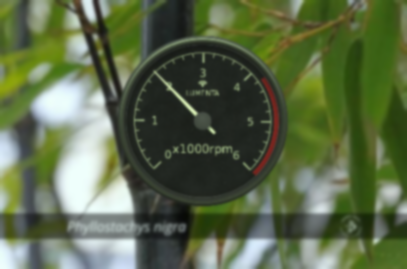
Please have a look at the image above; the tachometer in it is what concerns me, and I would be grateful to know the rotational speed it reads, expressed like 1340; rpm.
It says 2000; rpm
